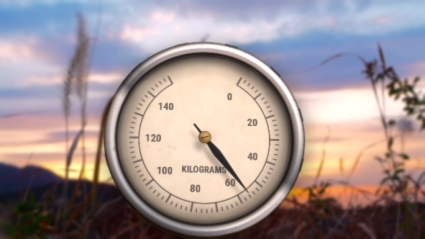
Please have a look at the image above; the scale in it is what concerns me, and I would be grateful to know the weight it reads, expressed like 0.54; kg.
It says 56; kg
